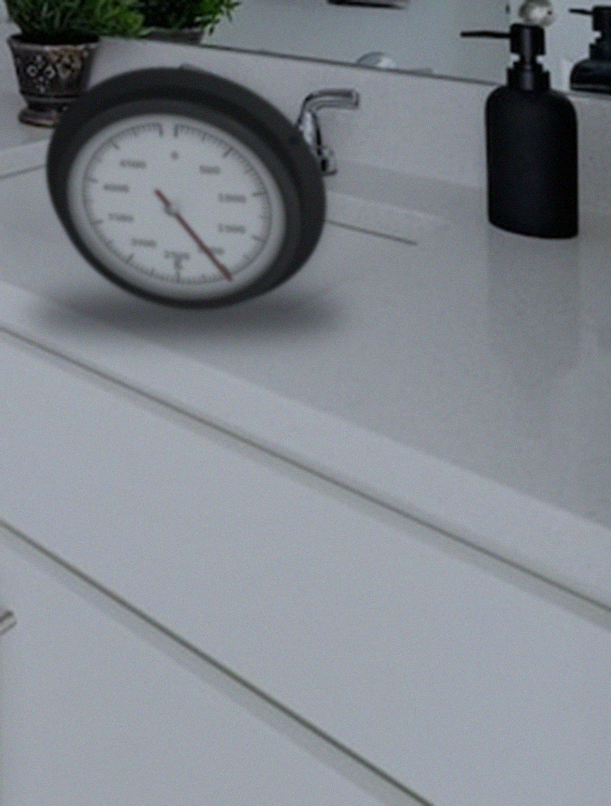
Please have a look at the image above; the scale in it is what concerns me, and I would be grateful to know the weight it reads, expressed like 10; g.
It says 2000; g
